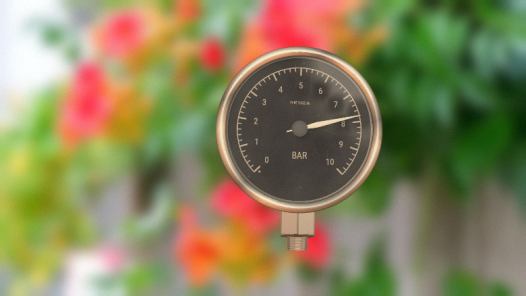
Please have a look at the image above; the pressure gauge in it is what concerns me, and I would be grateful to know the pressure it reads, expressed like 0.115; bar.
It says 7.8; bar
